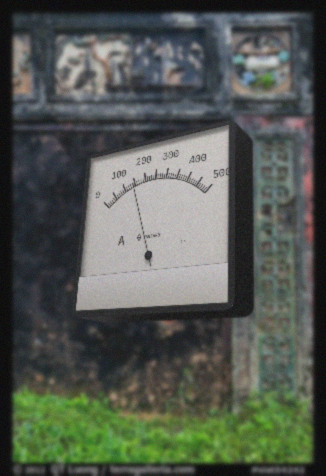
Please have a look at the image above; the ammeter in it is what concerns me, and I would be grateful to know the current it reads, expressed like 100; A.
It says 150; A
